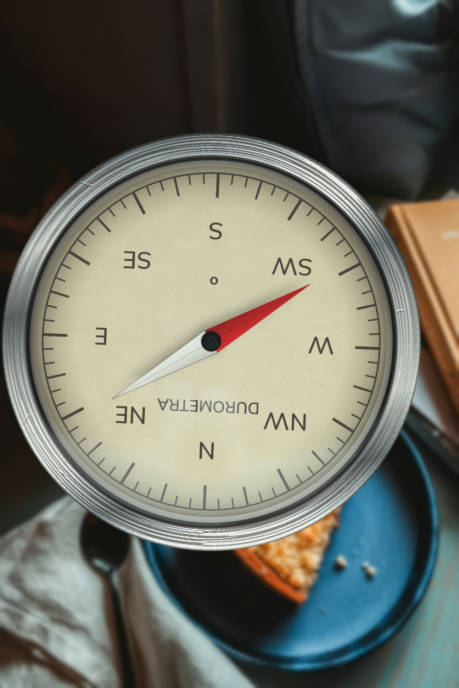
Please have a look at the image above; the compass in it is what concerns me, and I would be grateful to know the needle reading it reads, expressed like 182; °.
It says 237.5; °
